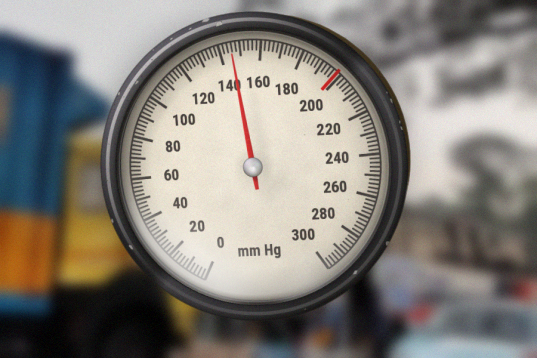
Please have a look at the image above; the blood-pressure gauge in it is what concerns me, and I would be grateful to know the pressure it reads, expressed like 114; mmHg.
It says 146; mmHg
